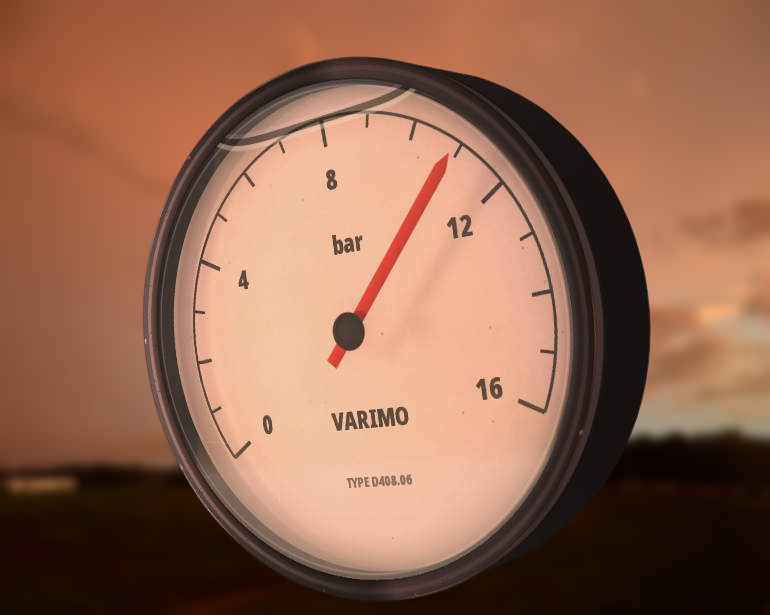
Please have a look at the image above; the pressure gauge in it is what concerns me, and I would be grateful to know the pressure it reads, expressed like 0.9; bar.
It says 11; bar
